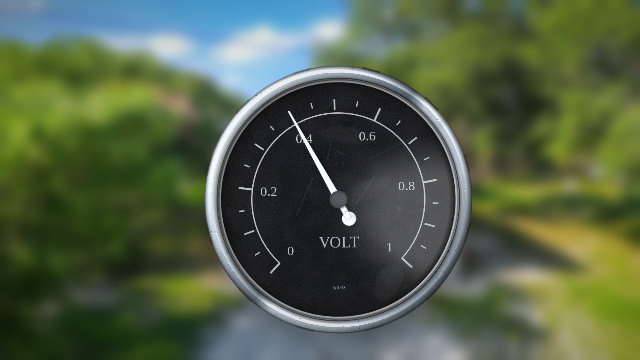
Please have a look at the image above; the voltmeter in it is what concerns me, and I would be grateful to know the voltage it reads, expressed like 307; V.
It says 0.4; V
